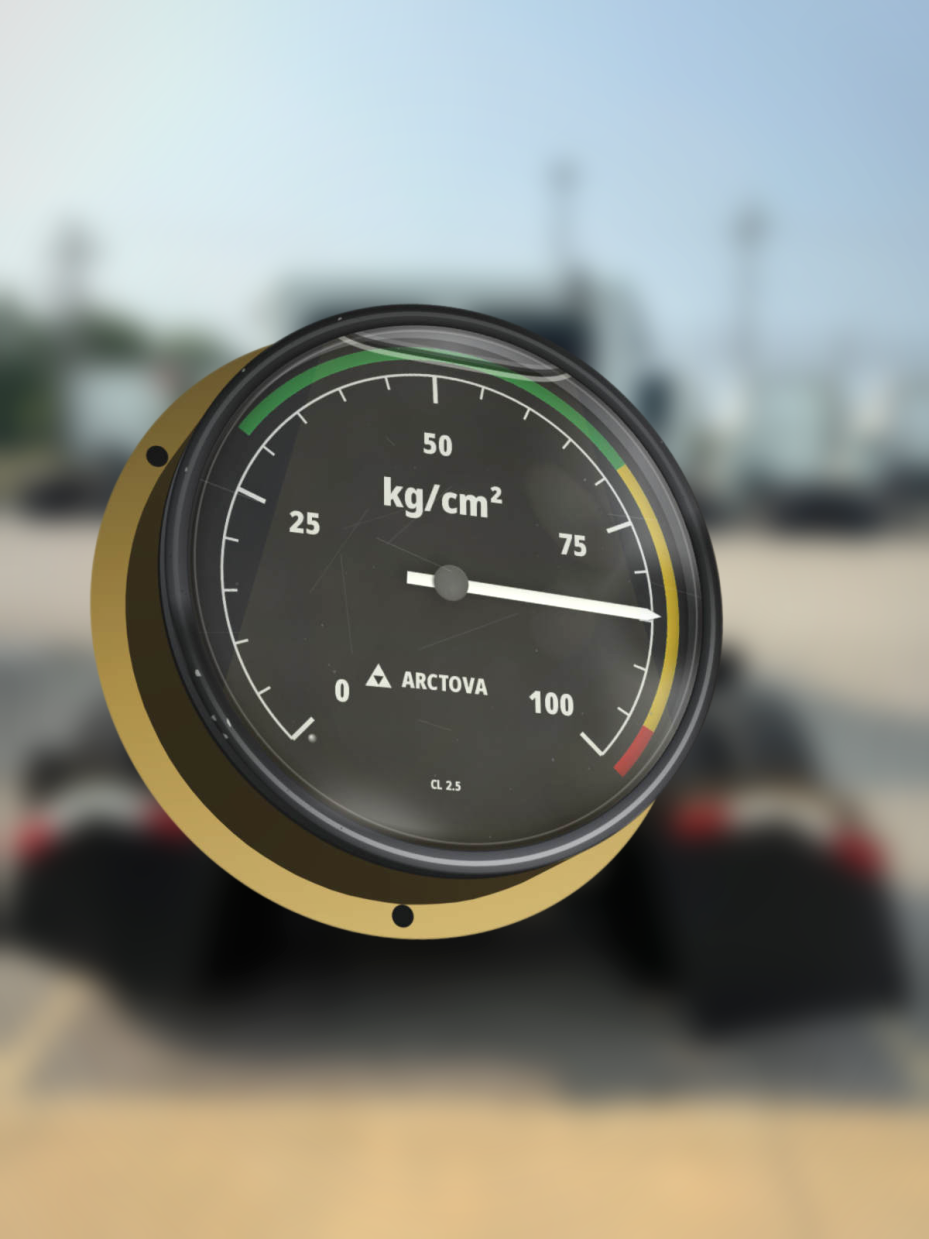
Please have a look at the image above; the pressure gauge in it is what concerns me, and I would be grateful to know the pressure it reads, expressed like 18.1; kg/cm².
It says 85; kg/cm²
